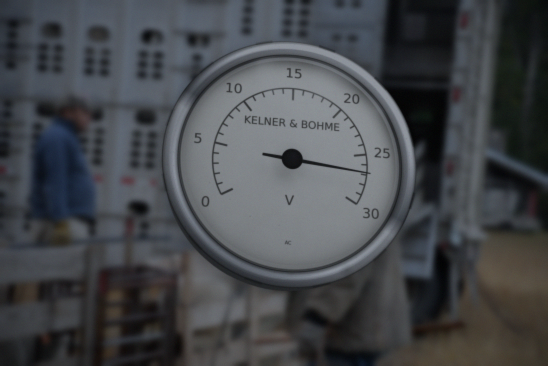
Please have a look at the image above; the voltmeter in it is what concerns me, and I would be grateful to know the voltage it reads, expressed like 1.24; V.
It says 27; V
